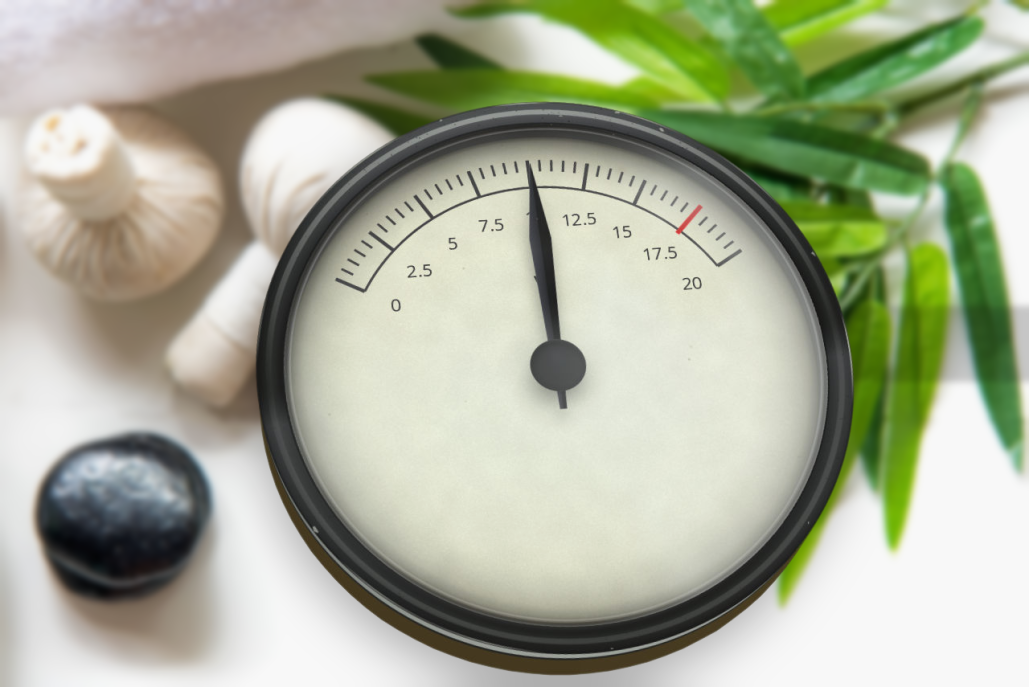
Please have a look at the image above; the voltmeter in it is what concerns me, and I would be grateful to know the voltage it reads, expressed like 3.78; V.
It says 10; V
